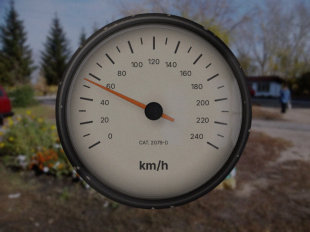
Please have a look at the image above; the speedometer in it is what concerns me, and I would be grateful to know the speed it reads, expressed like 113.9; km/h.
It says 55; km/h
